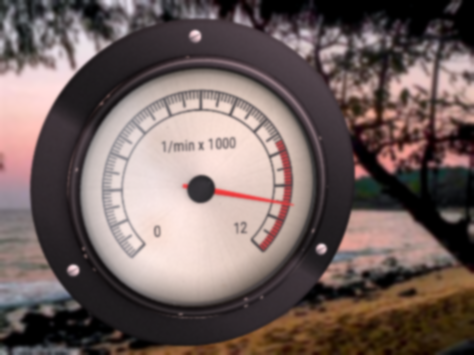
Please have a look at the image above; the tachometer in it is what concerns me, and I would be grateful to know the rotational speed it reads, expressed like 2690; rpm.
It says 10500; rpm
